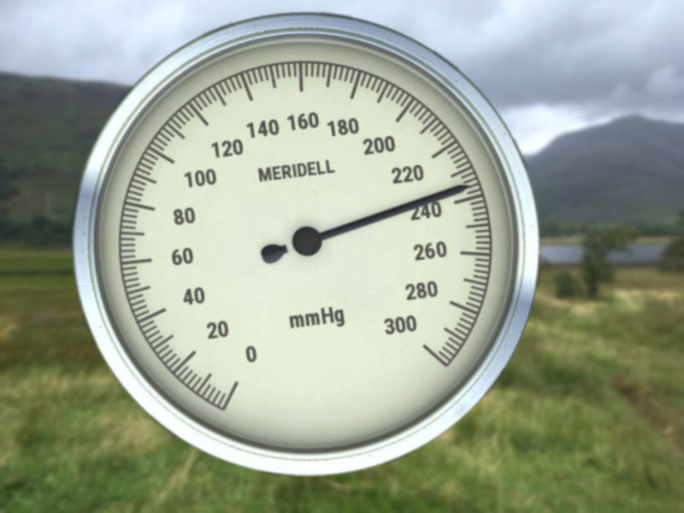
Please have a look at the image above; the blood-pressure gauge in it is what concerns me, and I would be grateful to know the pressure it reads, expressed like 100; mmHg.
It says 236; mmHg
